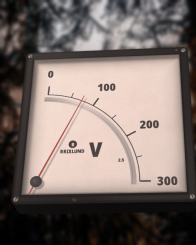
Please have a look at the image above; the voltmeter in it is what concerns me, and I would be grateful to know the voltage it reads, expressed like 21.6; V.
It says 75; V
